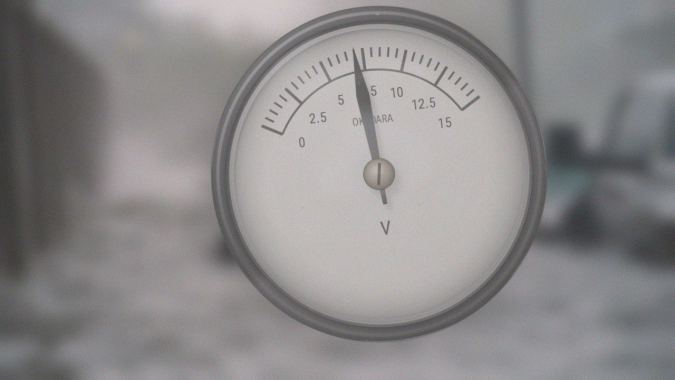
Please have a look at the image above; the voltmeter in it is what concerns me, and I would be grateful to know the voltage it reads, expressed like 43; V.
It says 7; V
